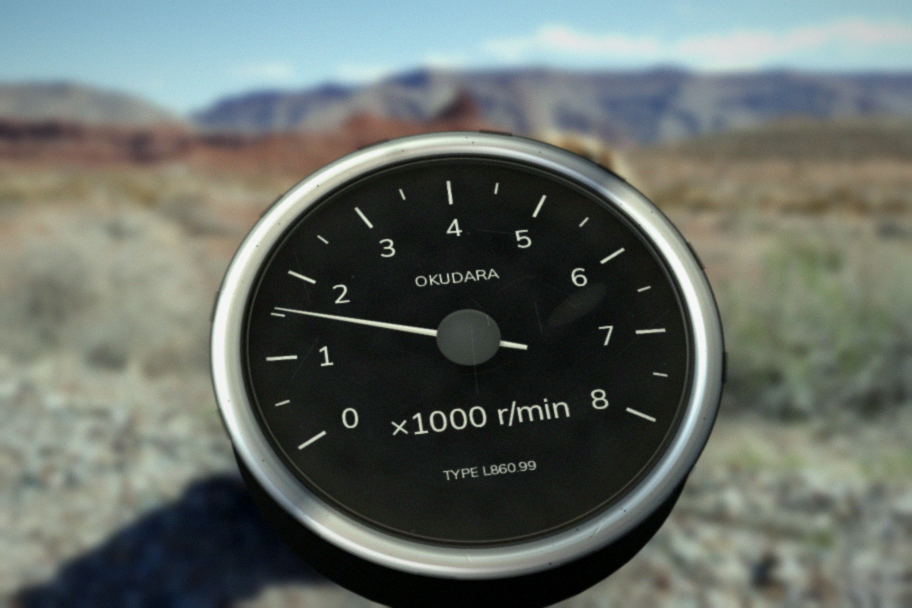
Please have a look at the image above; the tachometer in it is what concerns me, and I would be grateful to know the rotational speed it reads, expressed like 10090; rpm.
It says 1500; rpm
